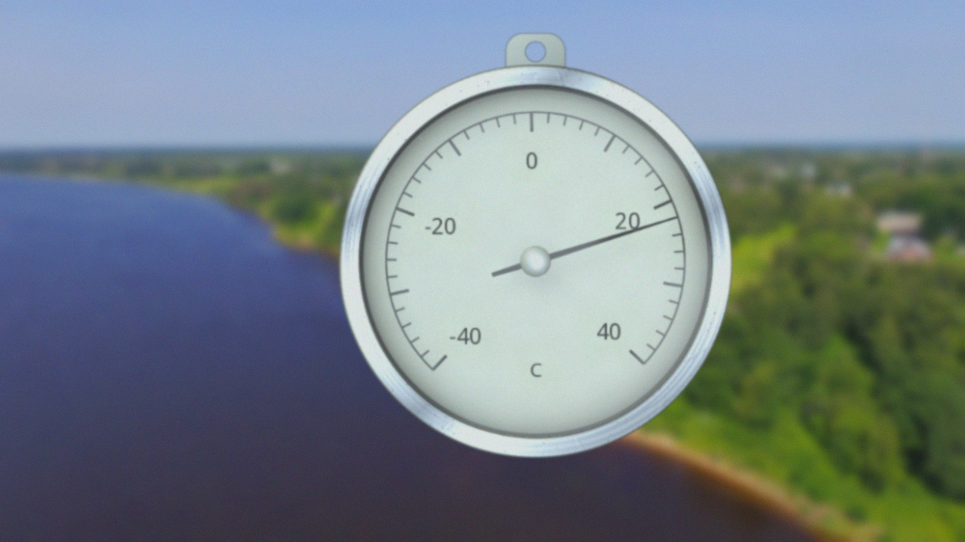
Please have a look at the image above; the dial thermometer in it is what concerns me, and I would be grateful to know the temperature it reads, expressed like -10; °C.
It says 22; °C
